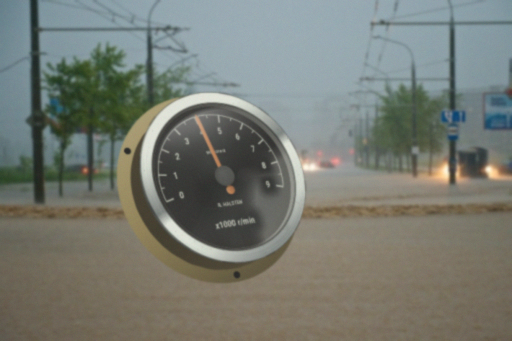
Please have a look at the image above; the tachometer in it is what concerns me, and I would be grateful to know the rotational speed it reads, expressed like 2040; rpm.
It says 4000; rpm
